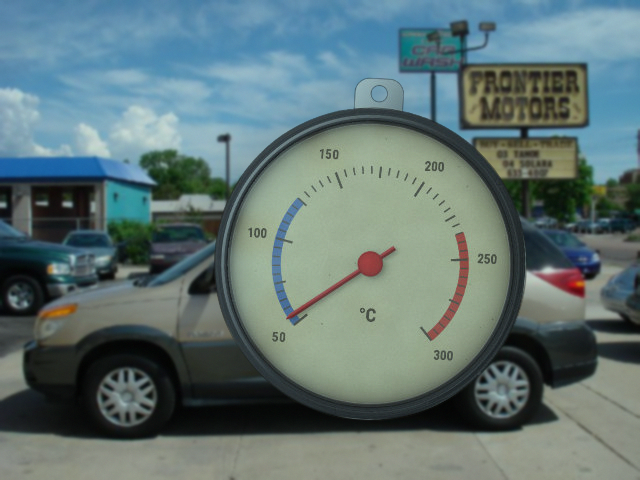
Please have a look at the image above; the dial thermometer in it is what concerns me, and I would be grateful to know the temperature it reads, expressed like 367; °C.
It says 55; °C
